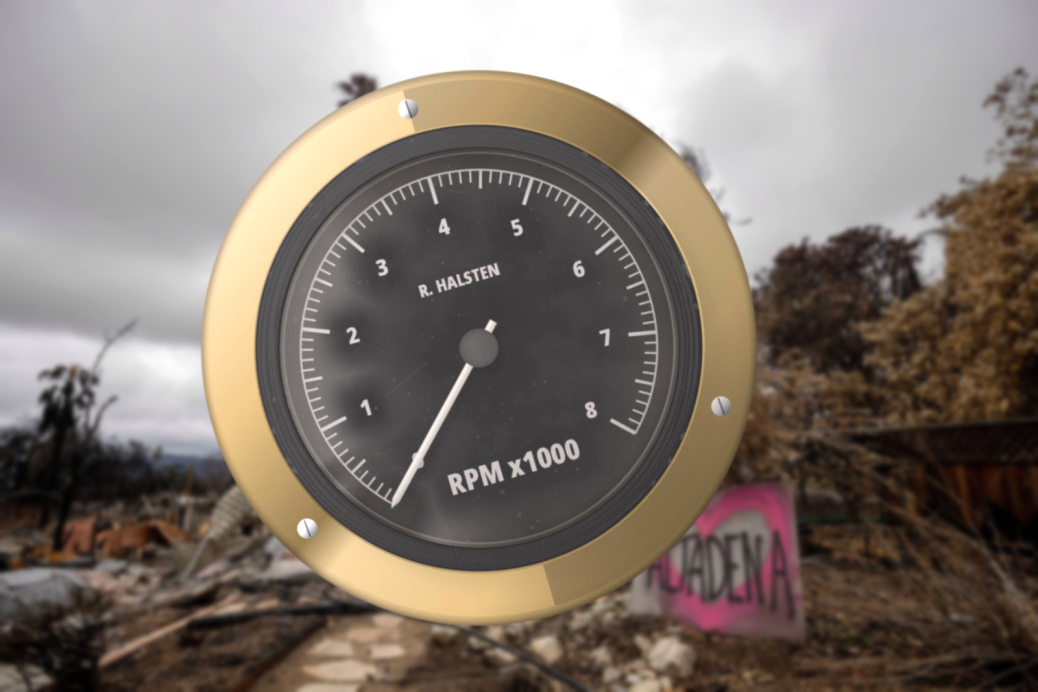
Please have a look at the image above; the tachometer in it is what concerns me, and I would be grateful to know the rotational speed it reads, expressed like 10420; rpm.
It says 0; rpm
